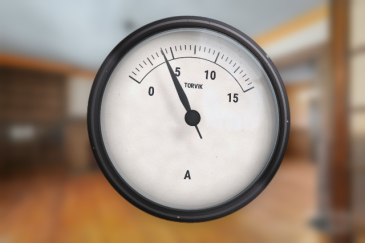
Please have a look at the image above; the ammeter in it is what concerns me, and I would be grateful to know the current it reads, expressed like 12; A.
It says 4; A
